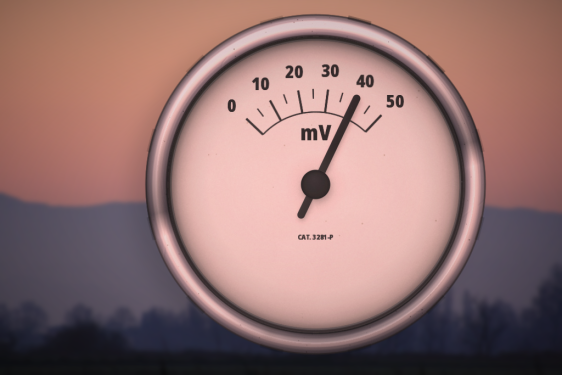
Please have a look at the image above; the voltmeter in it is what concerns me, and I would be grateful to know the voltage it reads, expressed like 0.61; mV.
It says 40; mV
